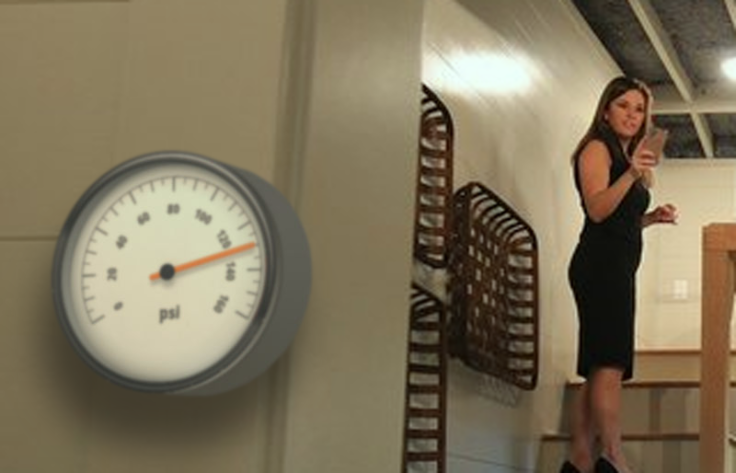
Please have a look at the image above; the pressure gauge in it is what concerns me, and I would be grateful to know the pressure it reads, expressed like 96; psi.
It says 130; psi
